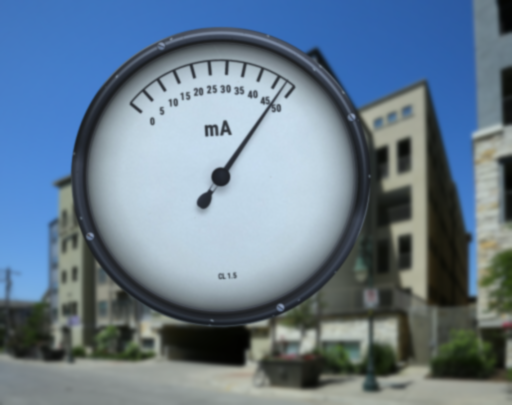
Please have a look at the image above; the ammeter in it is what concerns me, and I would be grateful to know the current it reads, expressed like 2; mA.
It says 47.5; mA
